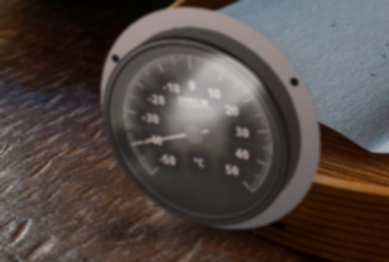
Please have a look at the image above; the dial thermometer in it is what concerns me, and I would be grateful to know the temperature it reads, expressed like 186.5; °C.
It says -40; °C
